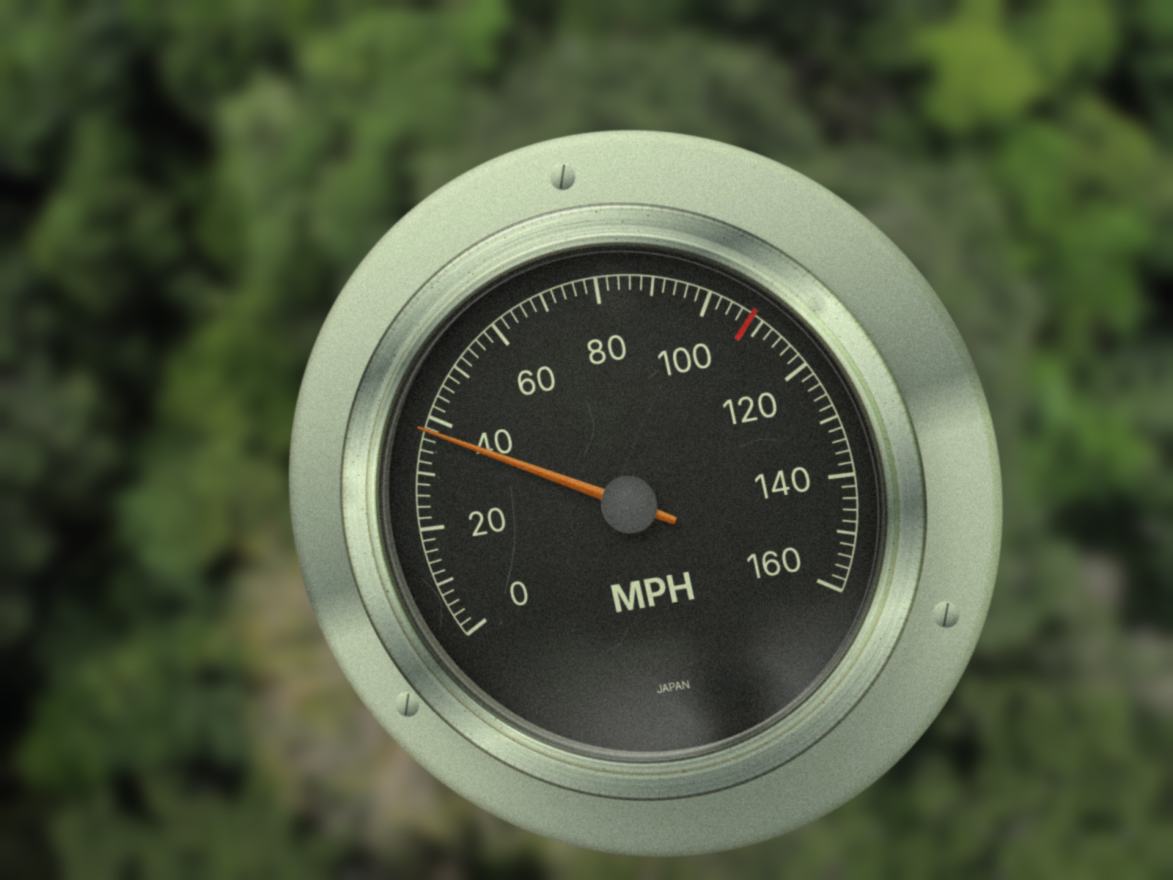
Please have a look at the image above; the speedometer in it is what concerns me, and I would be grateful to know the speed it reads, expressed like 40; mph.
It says 38; mph
